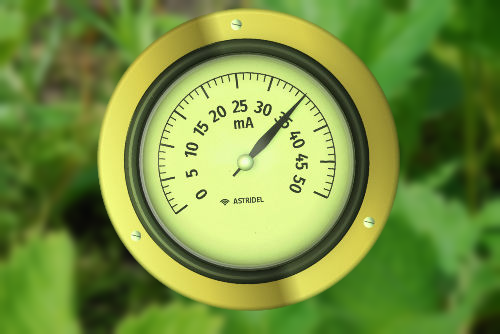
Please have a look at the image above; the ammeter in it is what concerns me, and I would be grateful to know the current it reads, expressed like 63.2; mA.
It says 35; mA
